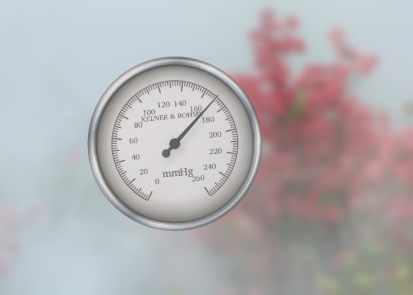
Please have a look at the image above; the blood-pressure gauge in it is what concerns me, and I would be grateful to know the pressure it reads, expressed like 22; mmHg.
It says 170; mmHg
